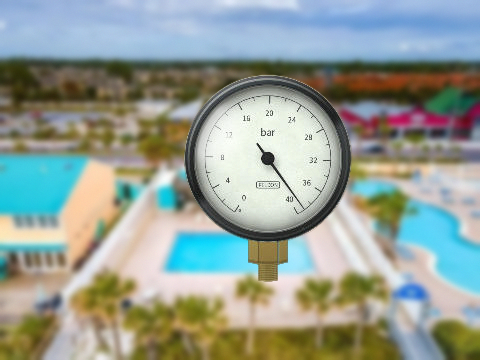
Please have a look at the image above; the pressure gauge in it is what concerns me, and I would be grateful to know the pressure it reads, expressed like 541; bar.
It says 39; bar
